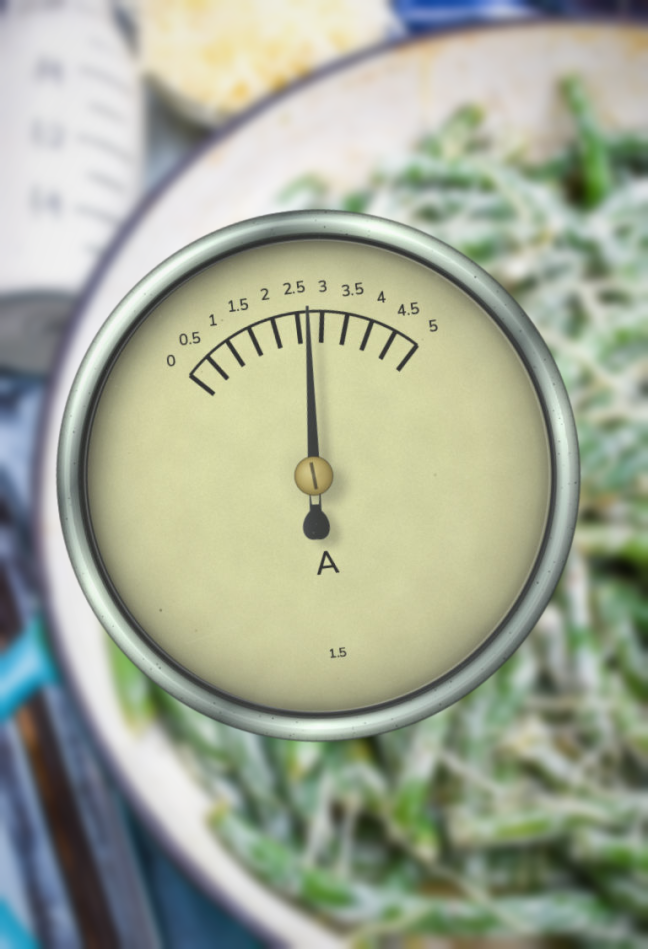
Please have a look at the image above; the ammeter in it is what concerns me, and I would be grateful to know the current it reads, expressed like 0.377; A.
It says 2.75; A
